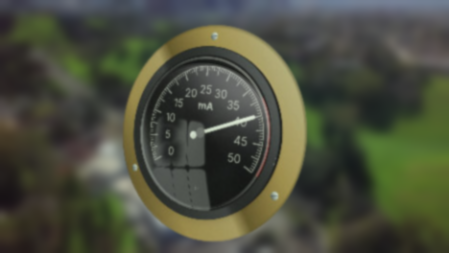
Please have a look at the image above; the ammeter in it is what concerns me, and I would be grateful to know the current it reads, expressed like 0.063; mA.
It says 40; mA
